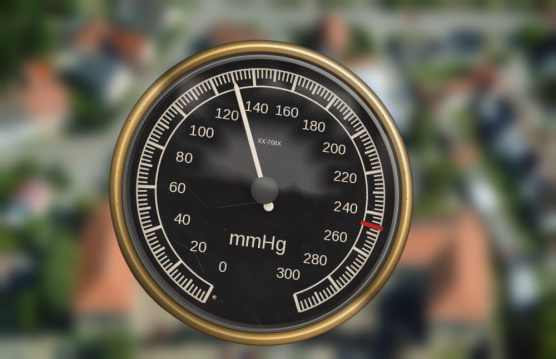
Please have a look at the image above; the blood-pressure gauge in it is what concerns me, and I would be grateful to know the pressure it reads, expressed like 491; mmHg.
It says 130; mmHg
